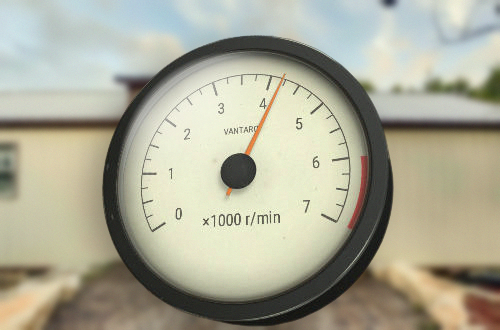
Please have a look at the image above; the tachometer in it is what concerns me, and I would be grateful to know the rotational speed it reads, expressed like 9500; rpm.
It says 4250; rpm
